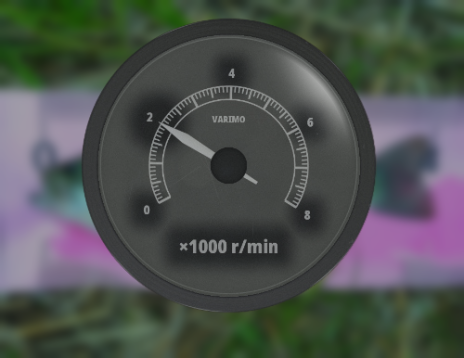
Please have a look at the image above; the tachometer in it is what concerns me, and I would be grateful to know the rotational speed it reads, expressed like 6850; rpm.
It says 2000; rpm
